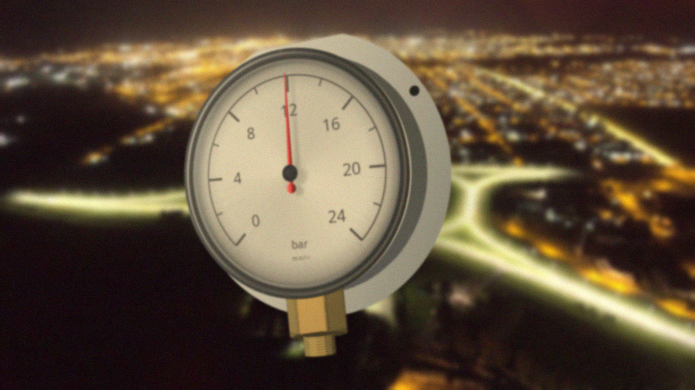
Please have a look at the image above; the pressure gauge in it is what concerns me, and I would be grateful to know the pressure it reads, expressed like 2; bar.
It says 12; bar
